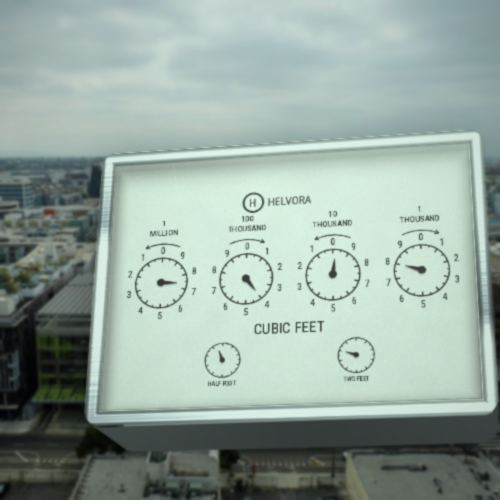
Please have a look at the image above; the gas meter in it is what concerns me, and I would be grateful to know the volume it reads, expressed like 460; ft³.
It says 739800; ft³
